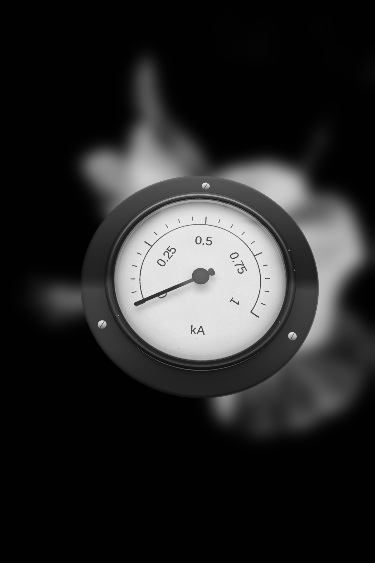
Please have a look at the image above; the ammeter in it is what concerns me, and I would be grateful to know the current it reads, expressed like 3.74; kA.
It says 0; kA
